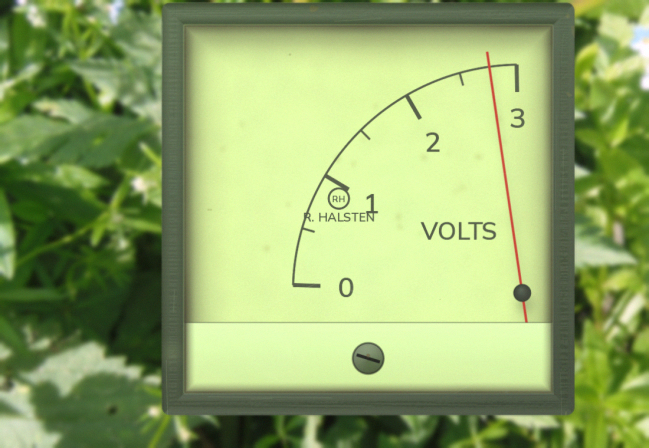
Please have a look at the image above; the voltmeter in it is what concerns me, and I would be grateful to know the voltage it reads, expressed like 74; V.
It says 2.75; V
